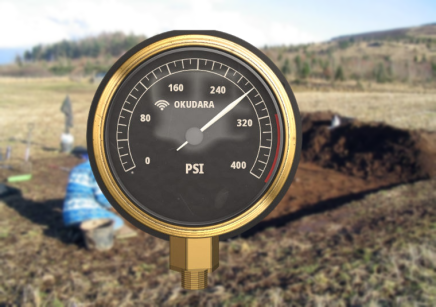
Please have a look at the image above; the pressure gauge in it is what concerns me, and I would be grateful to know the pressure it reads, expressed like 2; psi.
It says 280; psi
